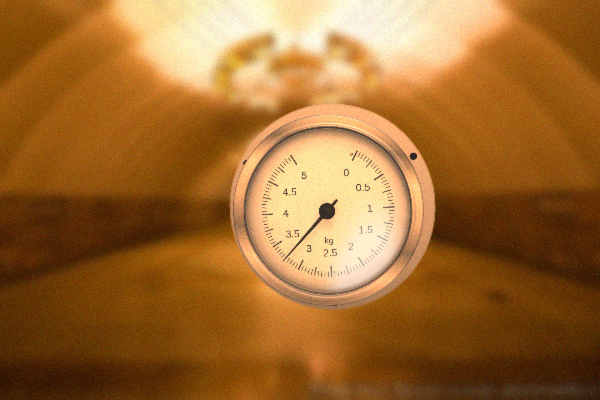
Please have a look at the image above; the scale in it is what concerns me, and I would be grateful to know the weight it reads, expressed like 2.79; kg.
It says 3.25; kg
